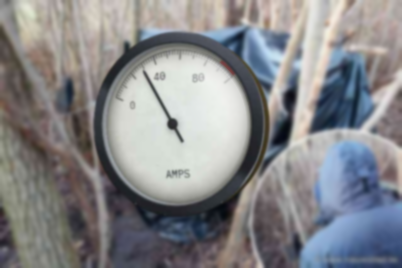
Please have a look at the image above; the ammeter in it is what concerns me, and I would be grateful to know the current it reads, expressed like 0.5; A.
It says 30; A
